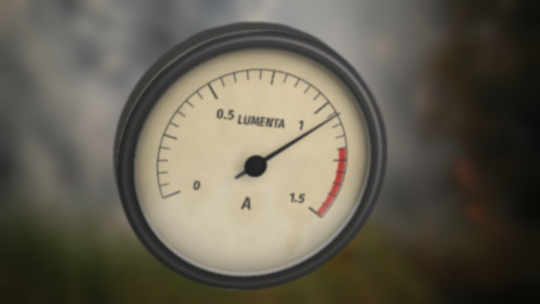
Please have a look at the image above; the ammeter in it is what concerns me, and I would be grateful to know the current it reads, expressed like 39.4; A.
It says 1.05; A
